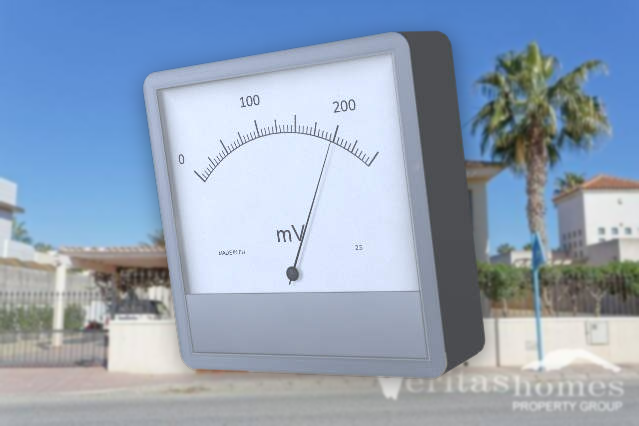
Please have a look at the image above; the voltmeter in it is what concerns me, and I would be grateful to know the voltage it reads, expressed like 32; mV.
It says 200; mV
